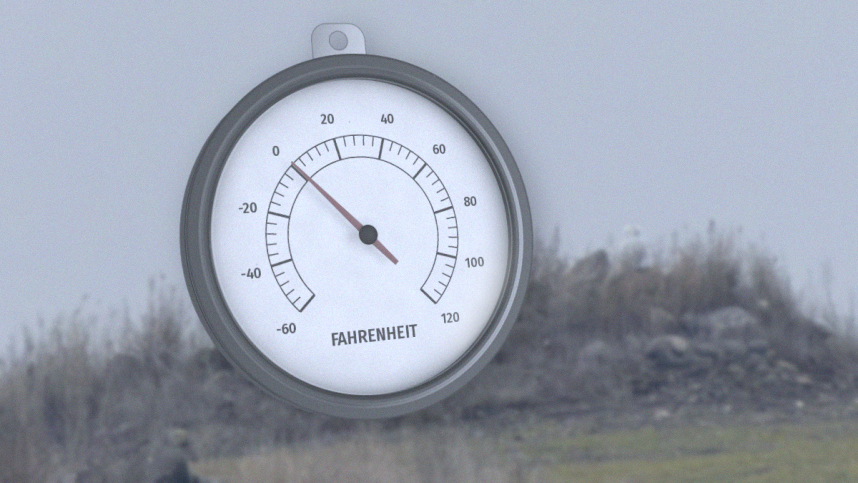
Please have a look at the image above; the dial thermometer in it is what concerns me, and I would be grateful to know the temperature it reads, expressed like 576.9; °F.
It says 0; °F
